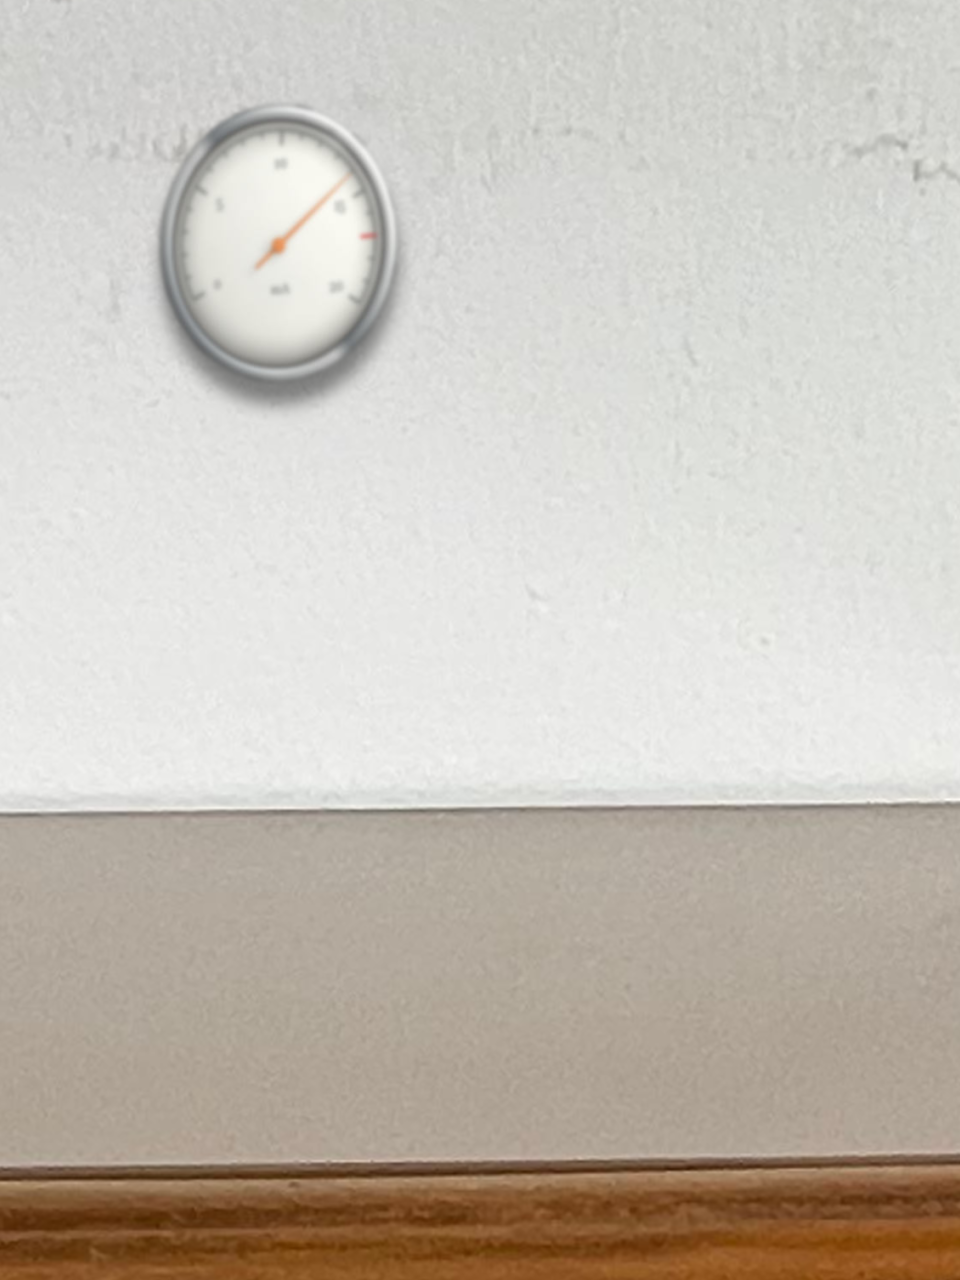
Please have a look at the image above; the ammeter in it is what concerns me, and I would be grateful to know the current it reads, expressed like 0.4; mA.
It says 14; mA
